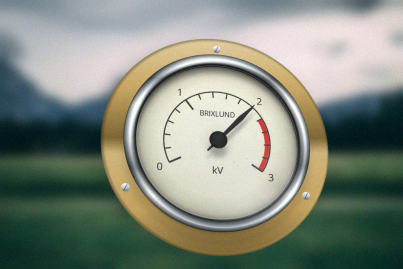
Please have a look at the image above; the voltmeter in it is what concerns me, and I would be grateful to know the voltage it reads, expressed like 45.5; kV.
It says 2; kV
